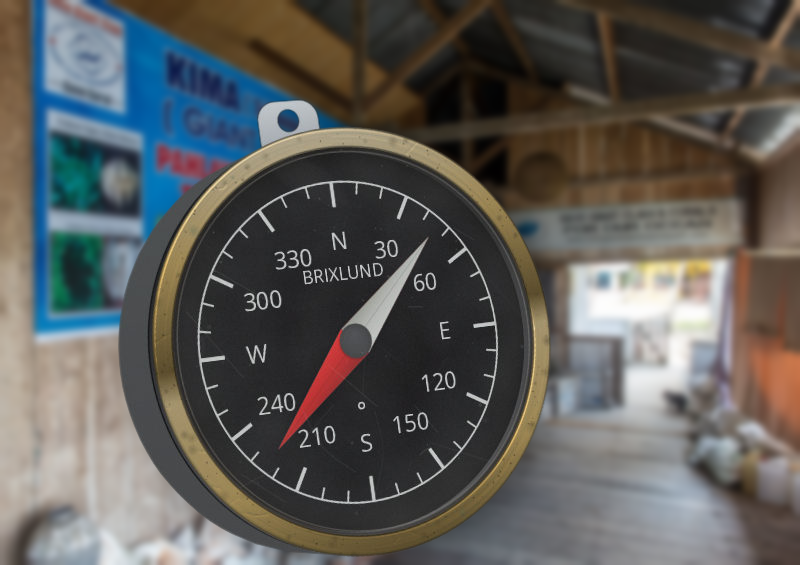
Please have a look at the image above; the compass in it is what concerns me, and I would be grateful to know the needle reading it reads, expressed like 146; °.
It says 225; °
